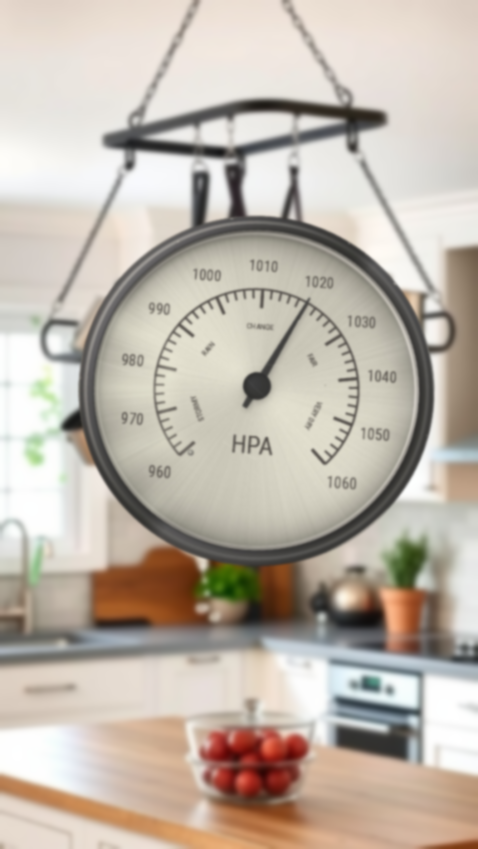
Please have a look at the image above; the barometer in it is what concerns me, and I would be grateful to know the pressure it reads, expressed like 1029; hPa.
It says 1020; hPa
